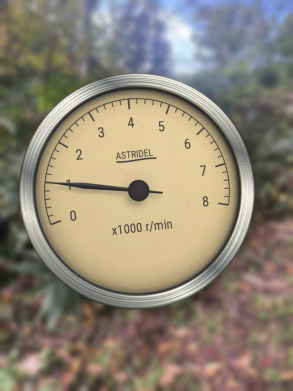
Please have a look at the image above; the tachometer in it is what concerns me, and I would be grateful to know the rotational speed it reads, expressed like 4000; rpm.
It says 1000; rpm
